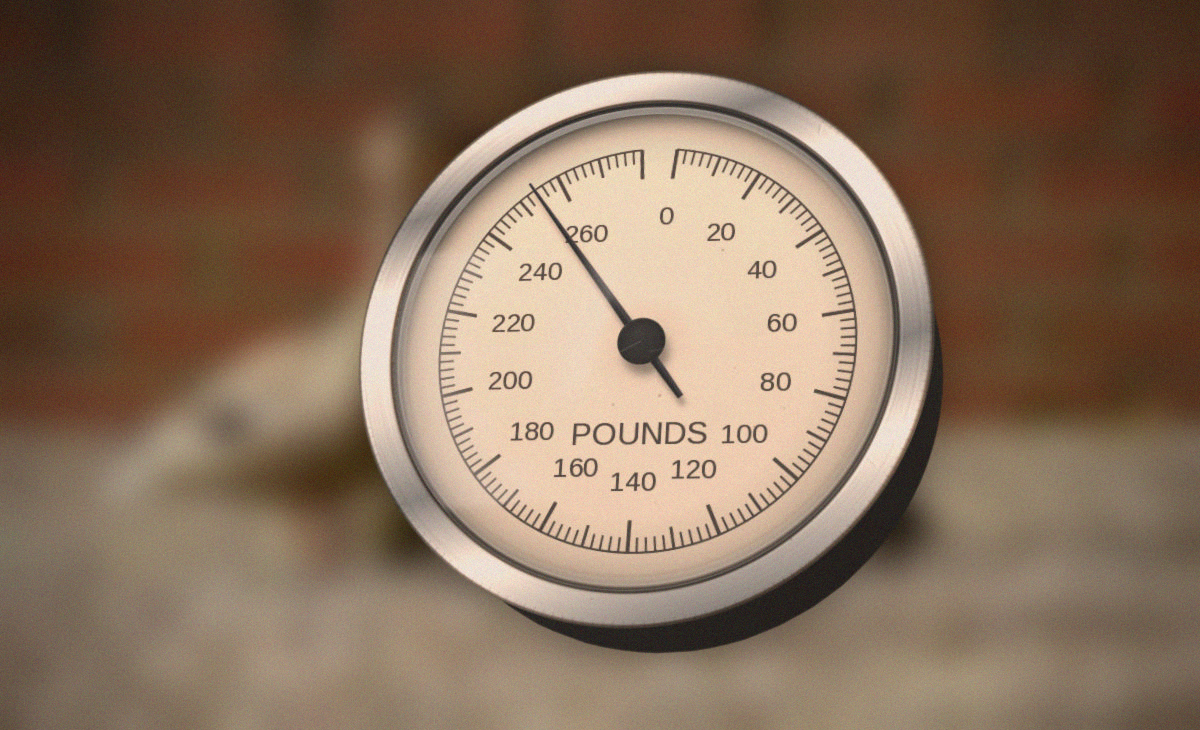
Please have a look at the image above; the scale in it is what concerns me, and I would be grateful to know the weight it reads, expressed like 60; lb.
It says 254; lb
